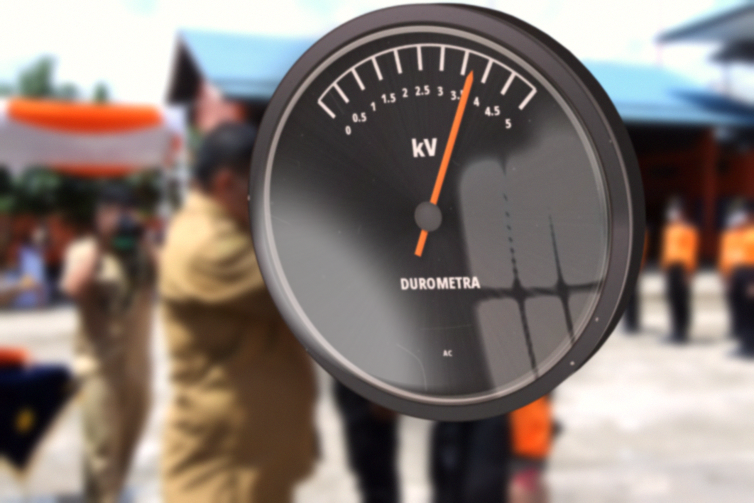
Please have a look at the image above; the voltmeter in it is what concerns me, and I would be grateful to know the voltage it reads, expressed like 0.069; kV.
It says 3.75; kV
